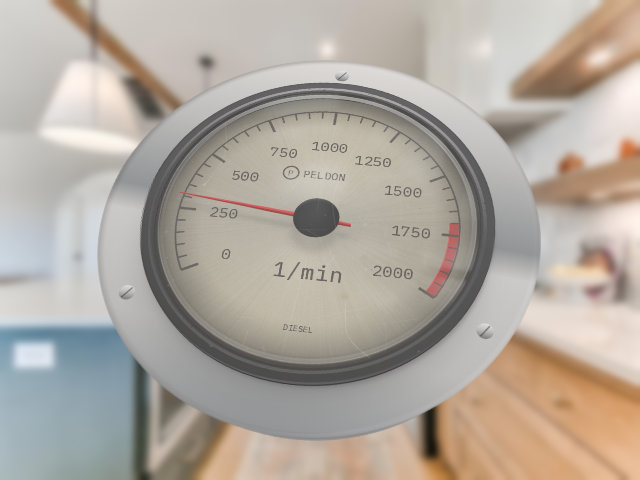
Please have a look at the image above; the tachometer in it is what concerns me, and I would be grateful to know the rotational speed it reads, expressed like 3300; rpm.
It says 300; rpm
